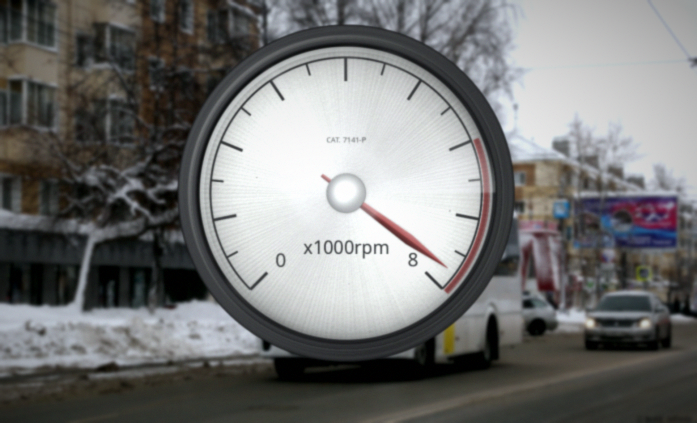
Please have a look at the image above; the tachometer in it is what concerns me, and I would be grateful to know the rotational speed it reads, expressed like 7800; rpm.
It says 7750; rpm
